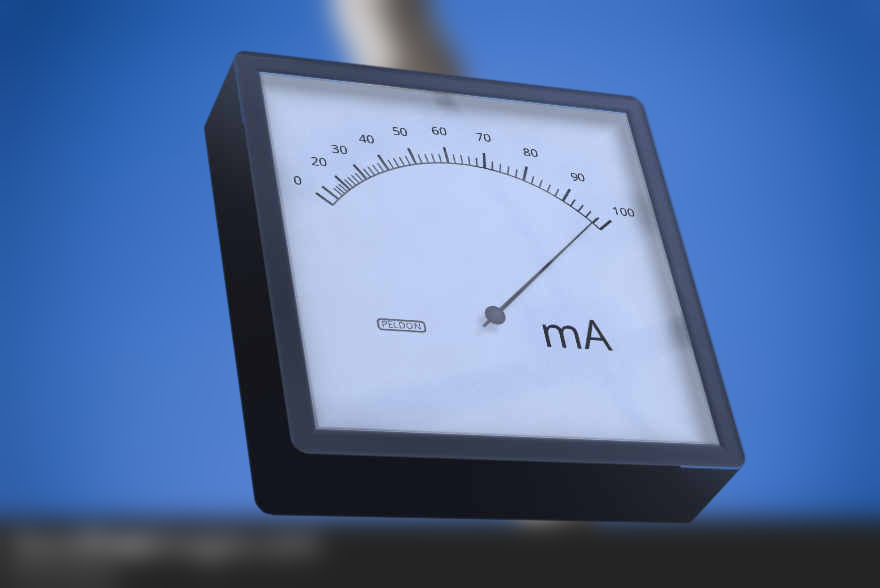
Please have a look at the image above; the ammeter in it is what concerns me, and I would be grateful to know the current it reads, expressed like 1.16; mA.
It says 98; mA
